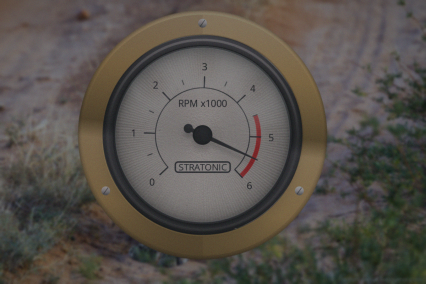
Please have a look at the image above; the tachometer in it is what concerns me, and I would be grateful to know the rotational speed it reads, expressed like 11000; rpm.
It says 5500; rpm
